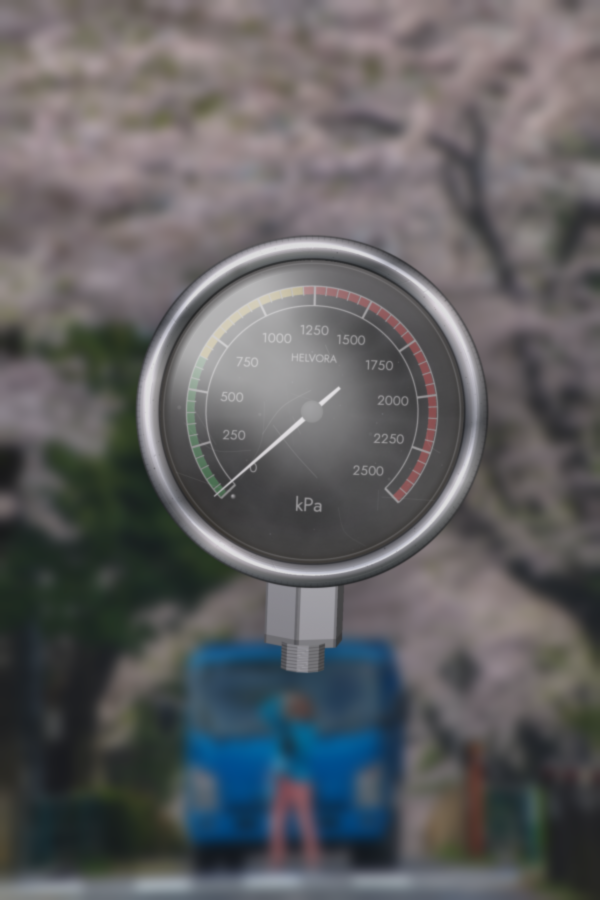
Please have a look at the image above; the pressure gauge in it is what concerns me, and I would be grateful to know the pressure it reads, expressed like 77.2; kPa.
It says 25; kPa
